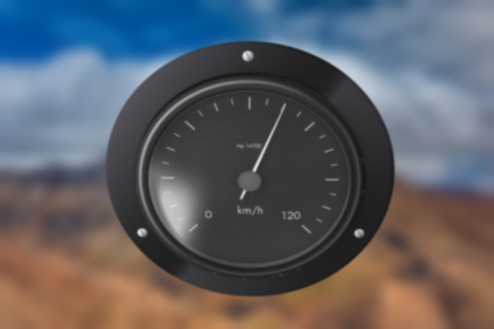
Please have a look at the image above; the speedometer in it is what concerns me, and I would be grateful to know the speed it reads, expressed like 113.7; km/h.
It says 70; km/h
